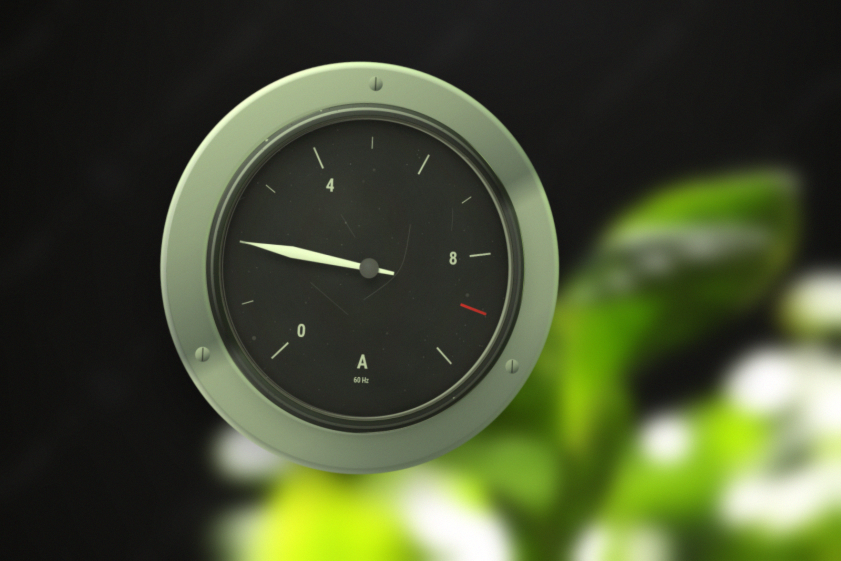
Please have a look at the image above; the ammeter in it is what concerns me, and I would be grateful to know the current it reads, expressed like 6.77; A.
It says 2; A
